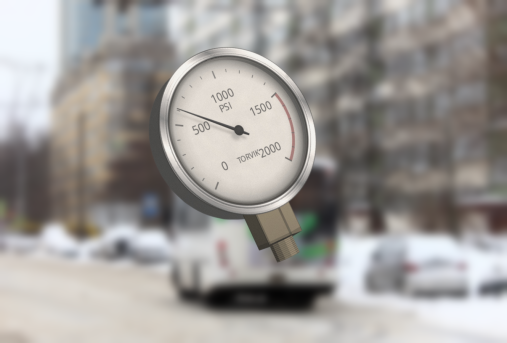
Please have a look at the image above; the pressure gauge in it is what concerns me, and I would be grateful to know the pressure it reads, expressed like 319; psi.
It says 600; psi
